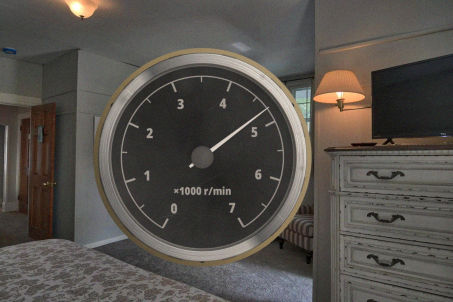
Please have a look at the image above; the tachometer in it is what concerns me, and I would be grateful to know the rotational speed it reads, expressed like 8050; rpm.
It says 4750; rpm
